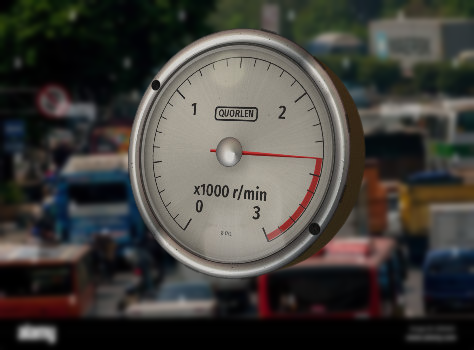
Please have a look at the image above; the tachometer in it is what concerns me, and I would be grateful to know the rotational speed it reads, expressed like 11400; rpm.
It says 2400; rpm
